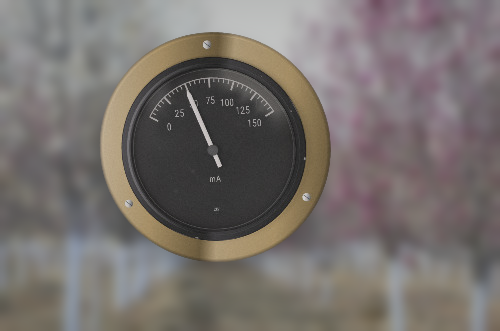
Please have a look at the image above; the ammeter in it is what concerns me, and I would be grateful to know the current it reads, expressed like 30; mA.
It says 50; mA
